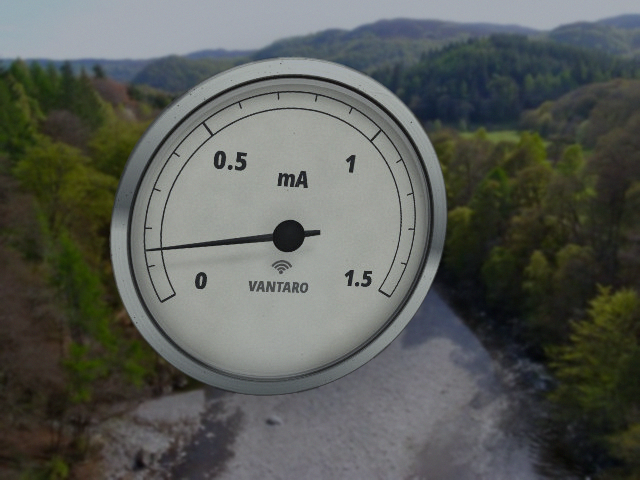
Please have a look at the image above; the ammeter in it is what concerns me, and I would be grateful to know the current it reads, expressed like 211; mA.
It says 0.15; mA
